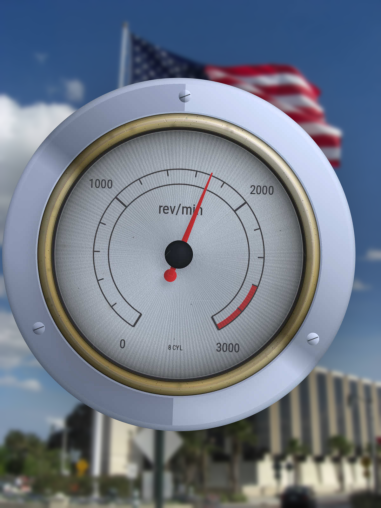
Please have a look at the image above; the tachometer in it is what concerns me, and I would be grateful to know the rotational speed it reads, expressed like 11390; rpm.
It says 1700; rpm
